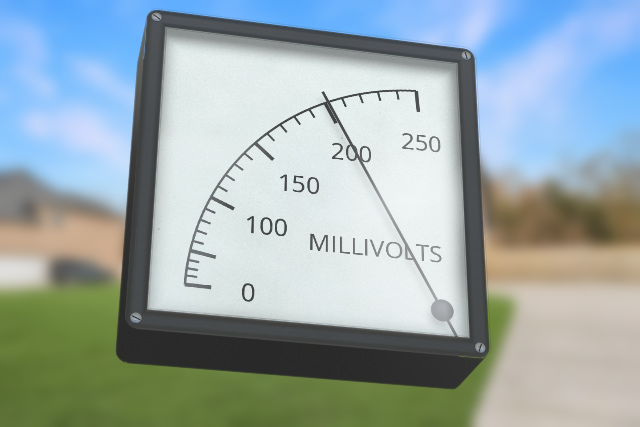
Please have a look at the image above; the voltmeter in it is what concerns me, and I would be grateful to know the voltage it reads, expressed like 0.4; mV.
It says 200; mV
